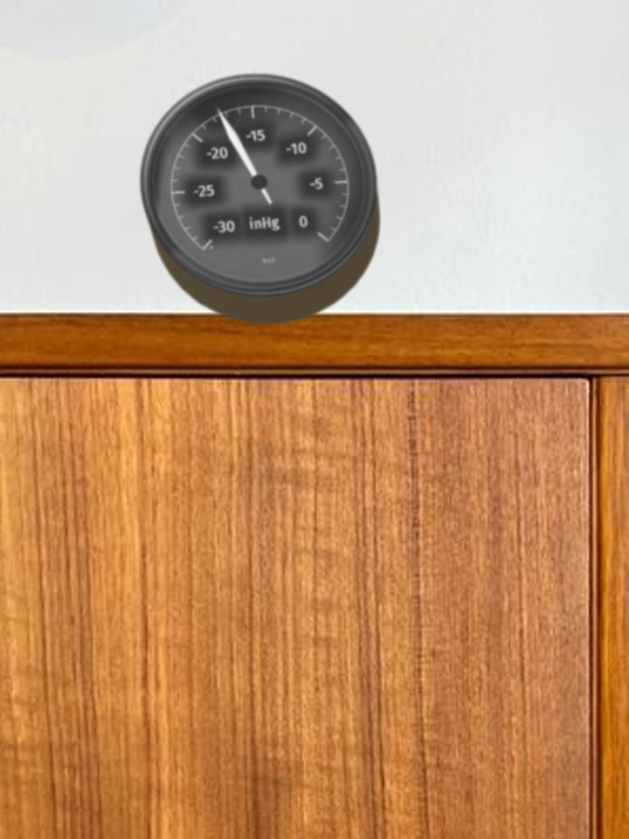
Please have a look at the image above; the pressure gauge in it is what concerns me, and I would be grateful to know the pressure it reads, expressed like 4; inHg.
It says -17.5; inHg
